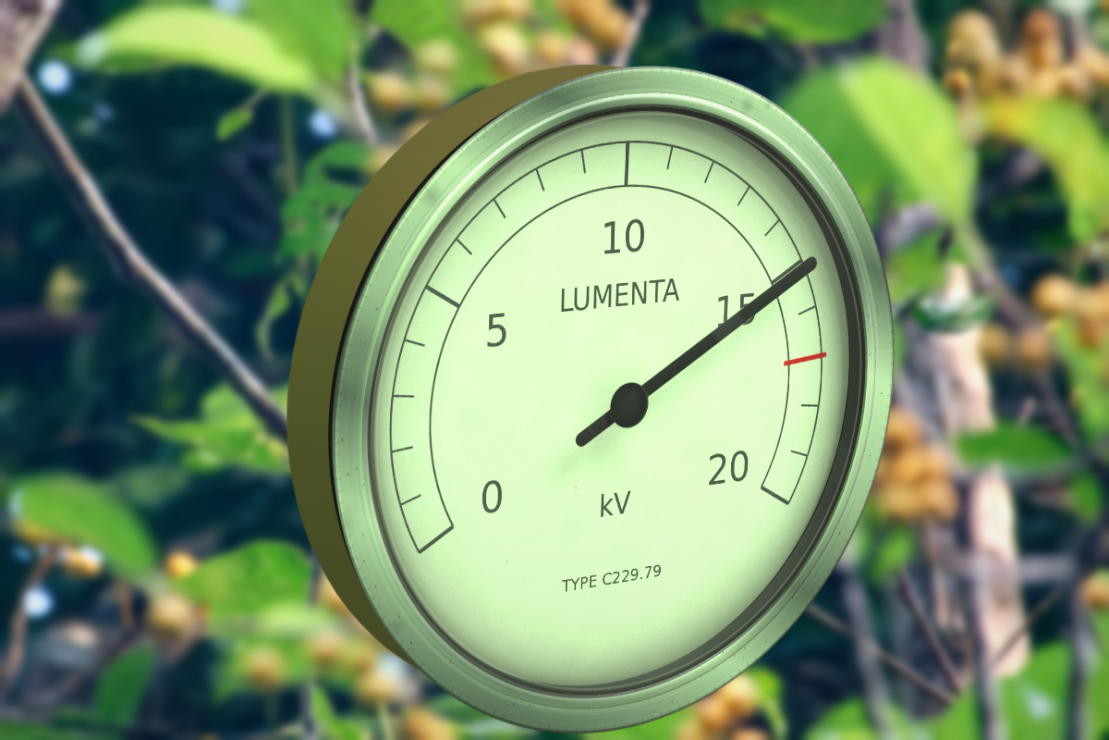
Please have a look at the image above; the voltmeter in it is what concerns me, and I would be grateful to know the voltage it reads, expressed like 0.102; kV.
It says 15; kV
